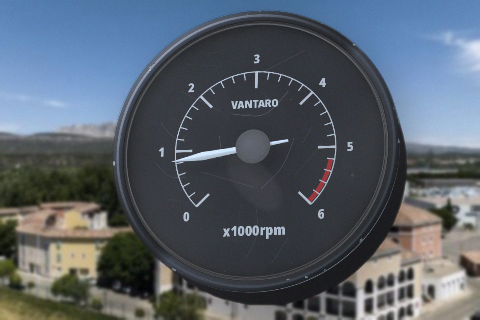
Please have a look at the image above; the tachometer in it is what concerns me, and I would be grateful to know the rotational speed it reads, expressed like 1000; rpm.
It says 800; rpm
